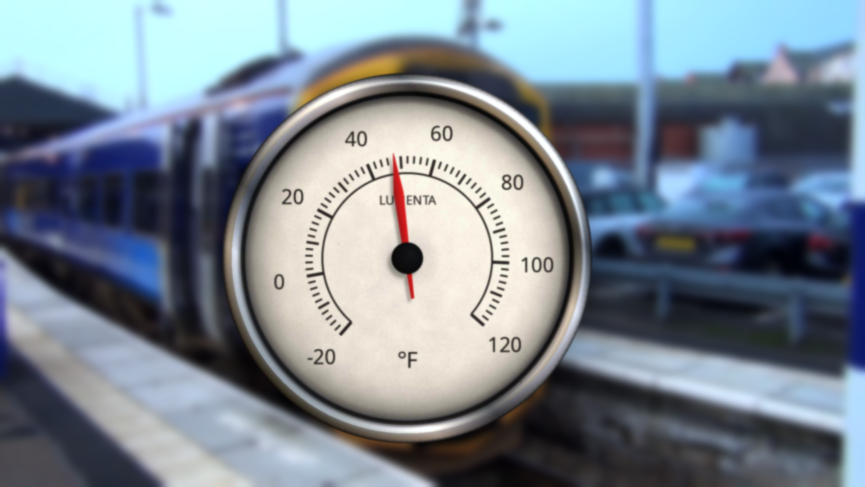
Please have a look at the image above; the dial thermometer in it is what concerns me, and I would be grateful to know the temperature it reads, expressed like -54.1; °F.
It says 48; °F
